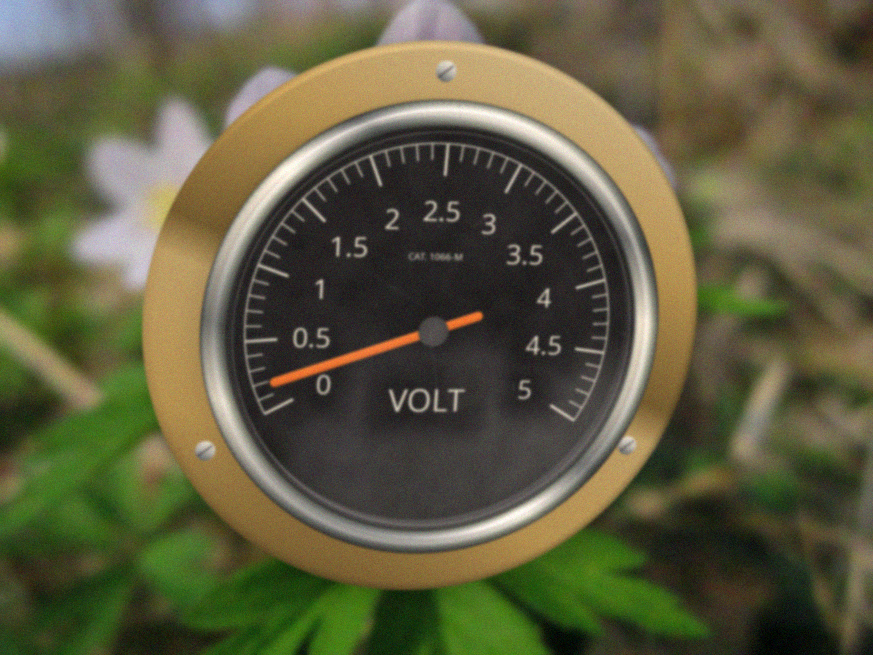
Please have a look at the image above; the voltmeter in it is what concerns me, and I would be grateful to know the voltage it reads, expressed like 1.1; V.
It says 0.2; V
